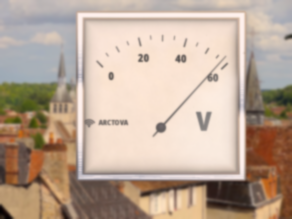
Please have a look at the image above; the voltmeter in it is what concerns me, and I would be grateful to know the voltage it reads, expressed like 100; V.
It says 57.5; V
